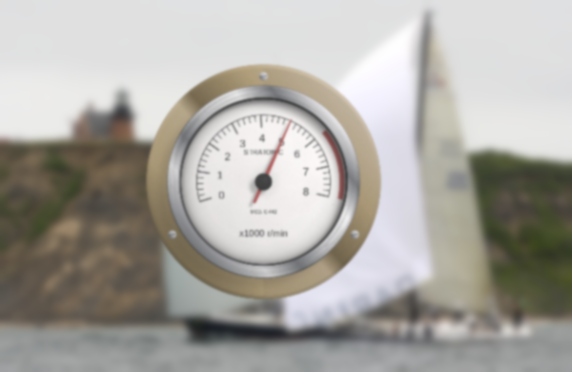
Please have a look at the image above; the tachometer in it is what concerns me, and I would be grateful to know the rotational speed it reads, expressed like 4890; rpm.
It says 5000; rpm
